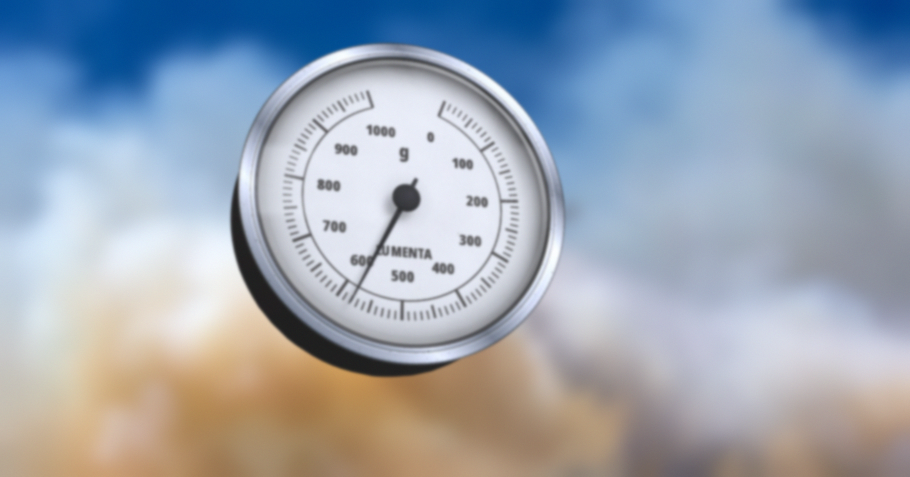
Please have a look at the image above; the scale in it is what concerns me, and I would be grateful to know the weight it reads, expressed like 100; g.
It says 580; g
